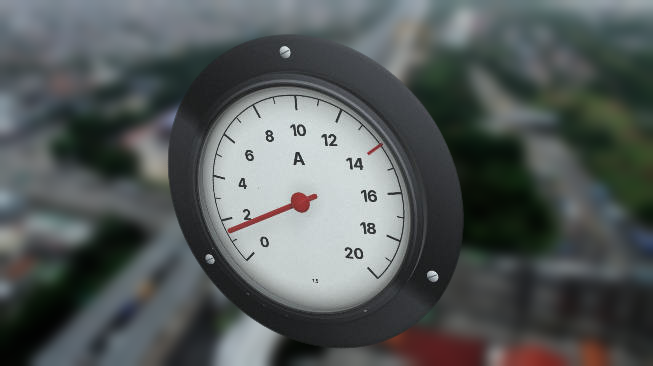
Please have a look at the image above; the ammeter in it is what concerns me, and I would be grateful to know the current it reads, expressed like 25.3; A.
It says 1.5; A
